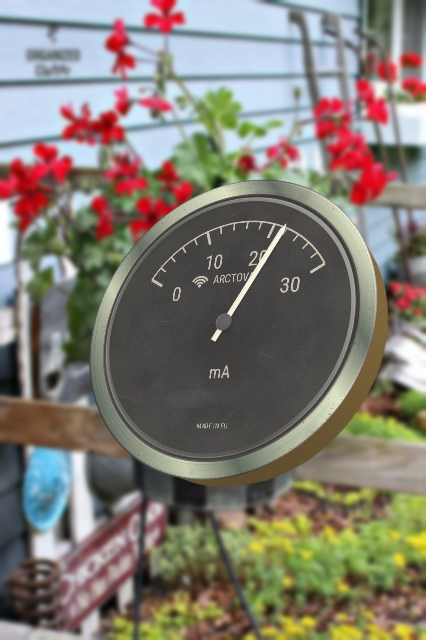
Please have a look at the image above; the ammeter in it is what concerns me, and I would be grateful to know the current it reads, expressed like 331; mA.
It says 22; mA
